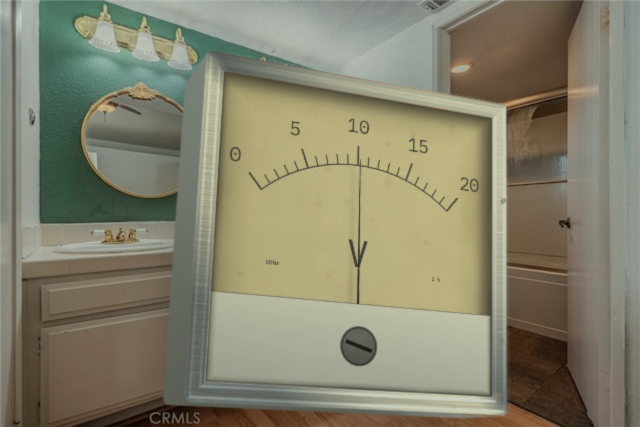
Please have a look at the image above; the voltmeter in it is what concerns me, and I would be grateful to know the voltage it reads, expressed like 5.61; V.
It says 10; V
